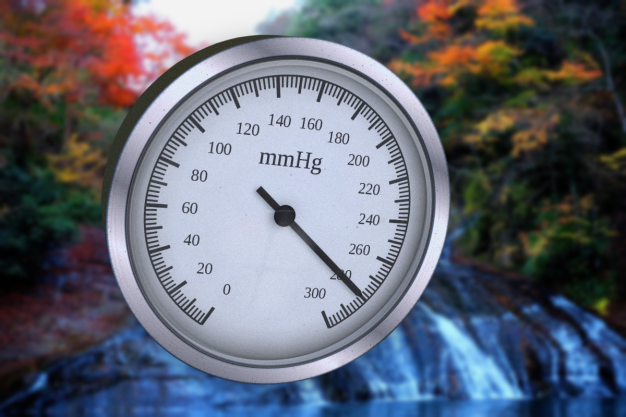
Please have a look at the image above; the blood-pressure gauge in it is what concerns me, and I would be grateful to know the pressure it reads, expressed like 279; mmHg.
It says 280; mmHg
